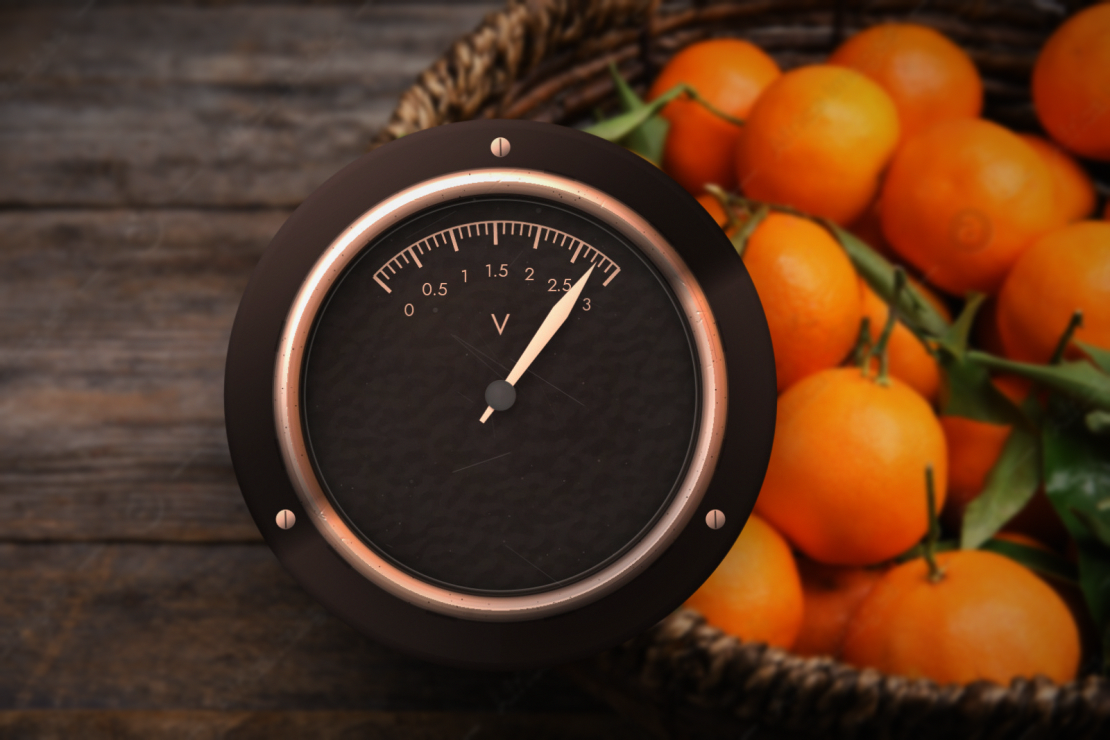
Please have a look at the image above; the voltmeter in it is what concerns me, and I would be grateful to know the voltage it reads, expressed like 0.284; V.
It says 2.75; V
